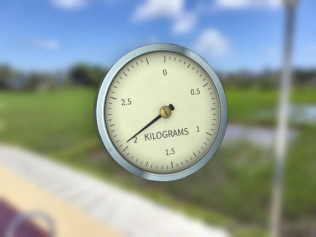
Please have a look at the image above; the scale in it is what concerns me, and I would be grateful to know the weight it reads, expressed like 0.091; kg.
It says 2.05; kg
